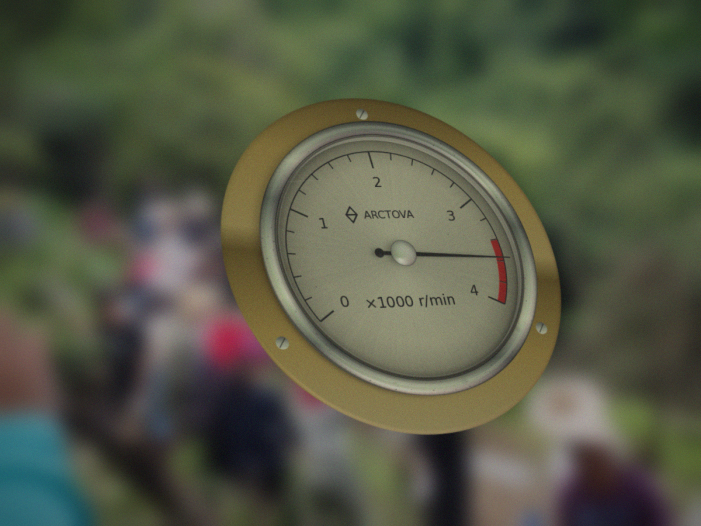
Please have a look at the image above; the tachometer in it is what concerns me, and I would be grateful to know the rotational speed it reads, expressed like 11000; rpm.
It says 3600; rpm
